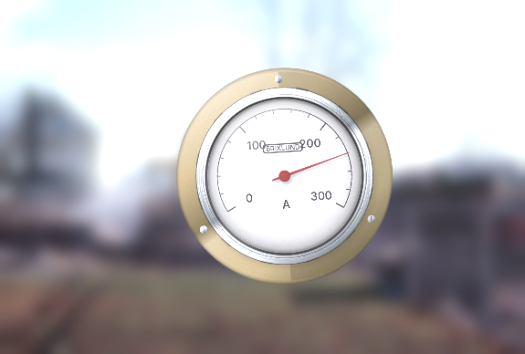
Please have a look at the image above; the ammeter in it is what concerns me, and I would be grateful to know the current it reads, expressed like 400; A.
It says 240; A
